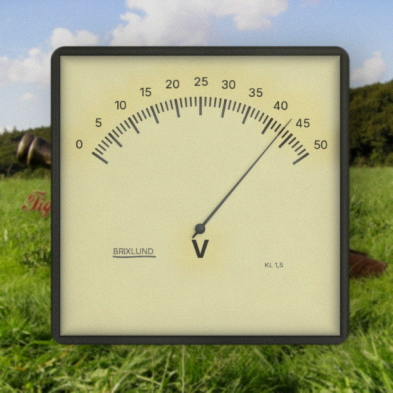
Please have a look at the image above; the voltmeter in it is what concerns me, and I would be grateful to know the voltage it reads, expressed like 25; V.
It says 43; V
